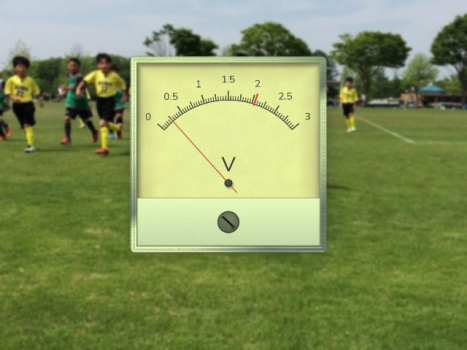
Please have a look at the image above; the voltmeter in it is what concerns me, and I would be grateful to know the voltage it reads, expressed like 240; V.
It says 0.25; V
